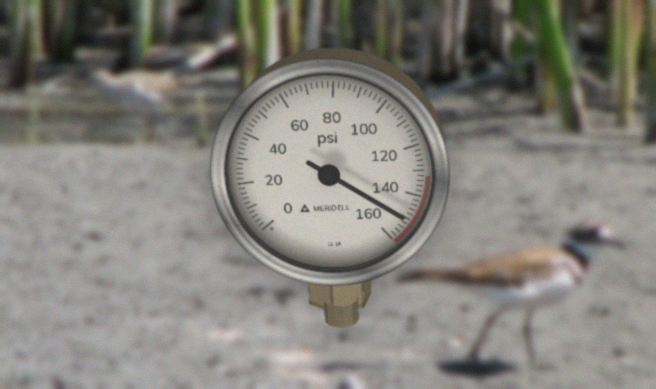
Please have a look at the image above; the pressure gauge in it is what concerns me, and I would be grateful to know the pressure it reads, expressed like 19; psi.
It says 150; psi
